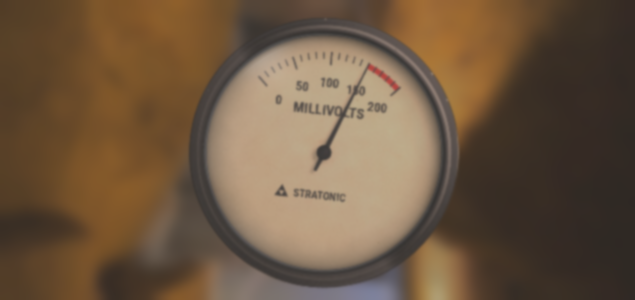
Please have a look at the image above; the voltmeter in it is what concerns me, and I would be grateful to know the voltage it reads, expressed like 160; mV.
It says 150; mV
